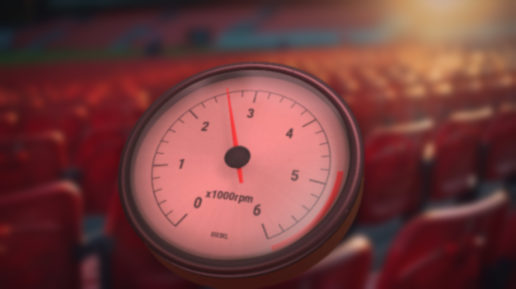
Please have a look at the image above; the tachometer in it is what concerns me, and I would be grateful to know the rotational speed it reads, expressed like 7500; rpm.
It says 2600; rpm
